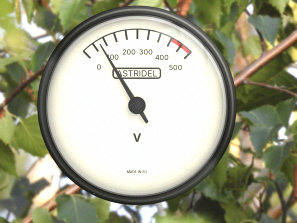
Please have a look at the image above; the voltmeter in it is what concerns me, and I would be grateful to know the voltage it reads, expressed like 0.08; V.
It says 75; V
